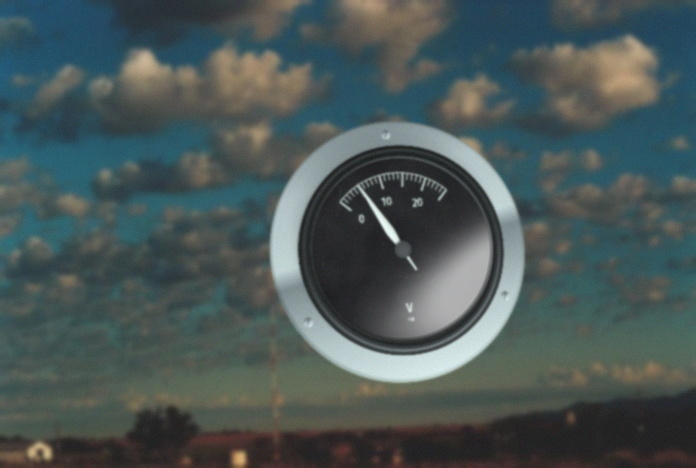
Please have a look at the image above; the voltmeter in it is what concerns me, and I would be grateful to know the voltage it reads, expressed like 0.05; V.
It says 5; V
